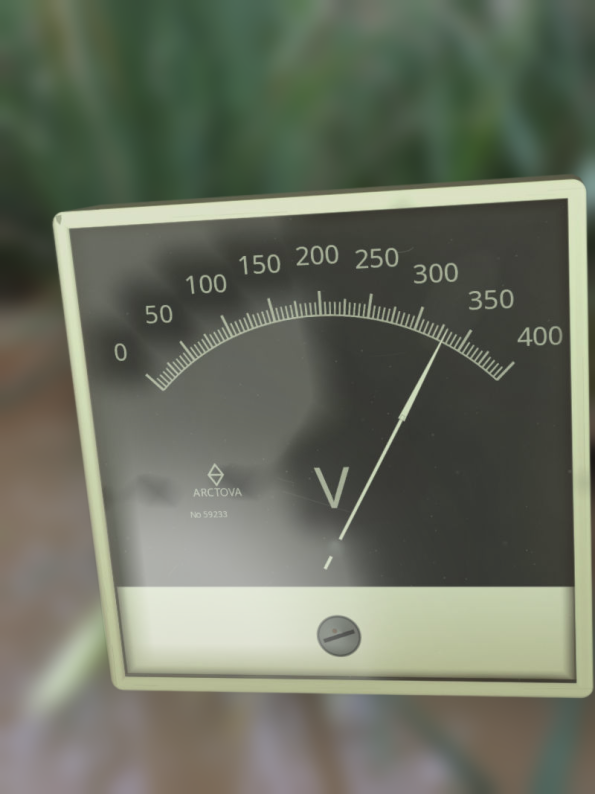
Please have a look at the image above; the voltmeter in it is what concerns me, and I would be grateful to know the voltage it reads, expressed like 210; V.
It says 330; V
